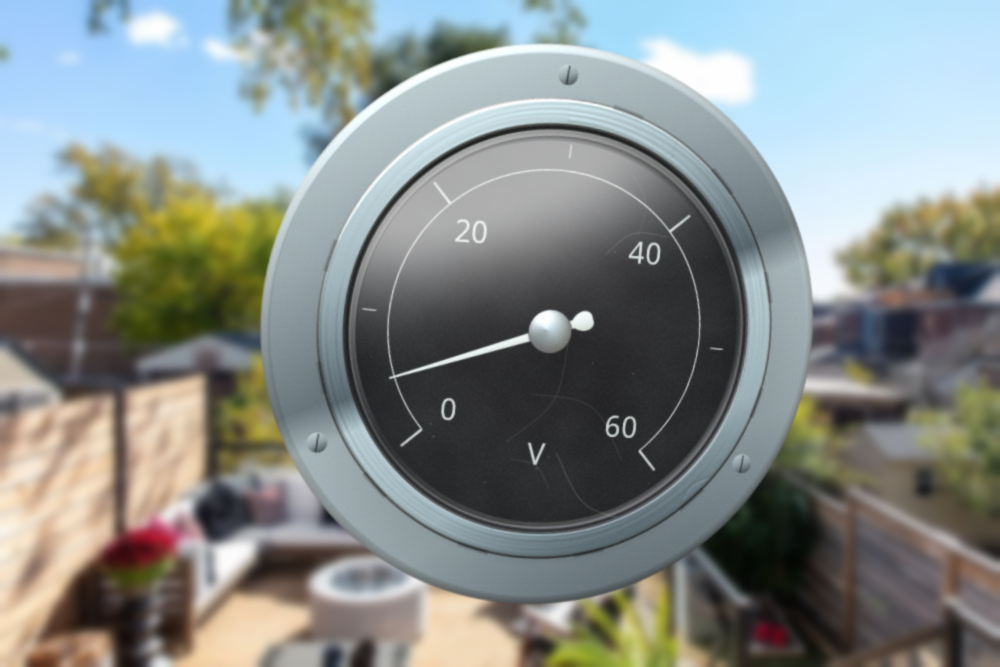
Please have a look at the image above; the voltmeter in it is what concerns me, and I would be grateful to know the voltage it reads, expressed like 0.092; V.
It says 5; V
